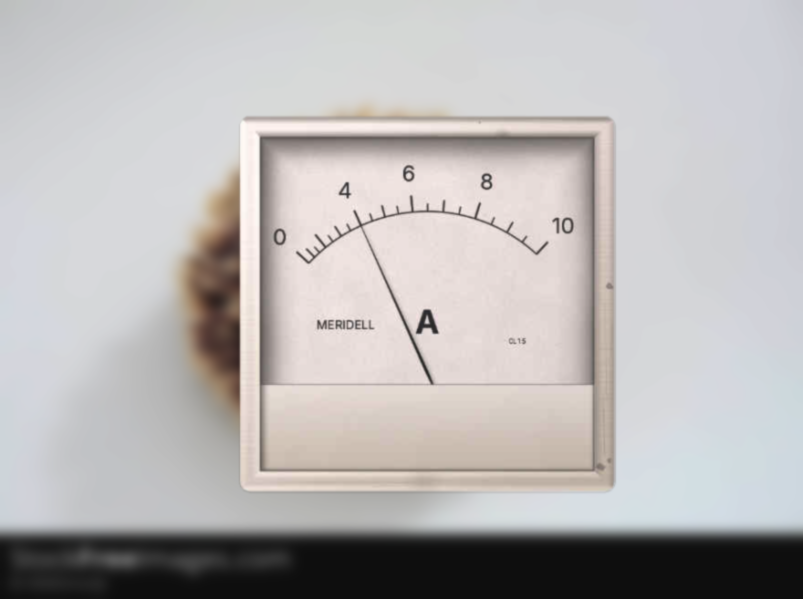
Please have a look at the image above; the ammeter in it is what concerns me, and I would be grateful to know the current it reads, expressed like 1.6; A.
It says 4; A
